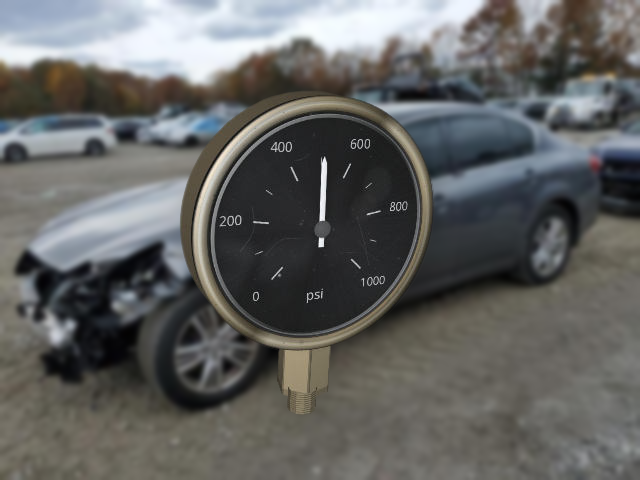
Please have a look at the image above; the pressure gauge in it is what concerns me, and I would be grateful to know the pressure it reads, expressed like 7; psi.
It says 500; psi
